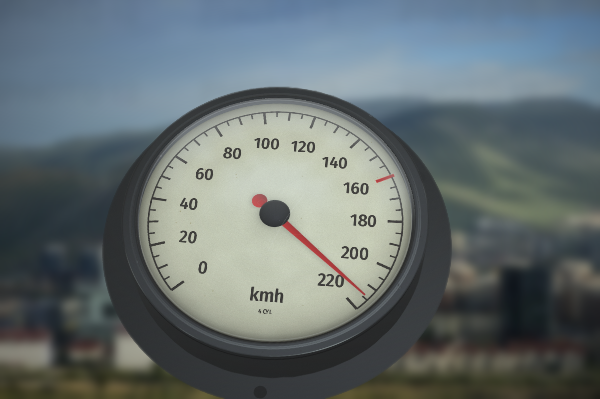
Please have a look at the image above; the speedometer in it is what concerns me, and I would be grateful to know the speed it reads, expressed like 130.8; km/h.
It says 215; km/h
